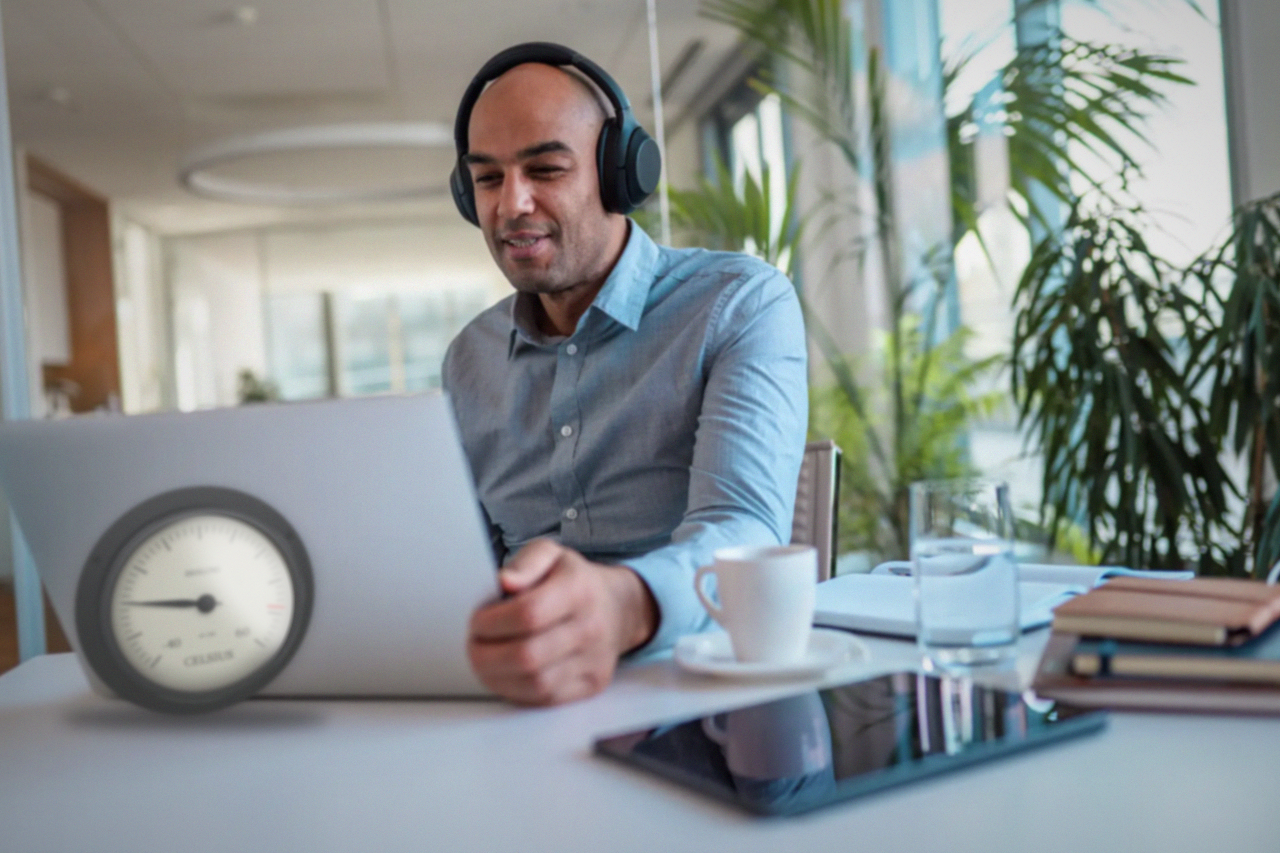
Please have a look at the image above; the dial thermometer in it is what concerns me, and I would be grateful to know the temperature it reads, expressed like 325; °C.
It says -20; °C
